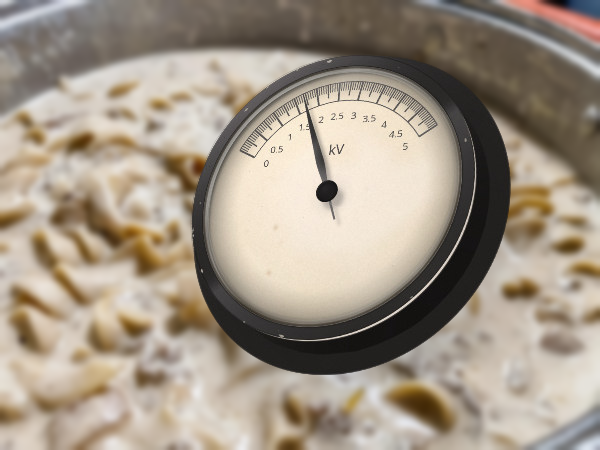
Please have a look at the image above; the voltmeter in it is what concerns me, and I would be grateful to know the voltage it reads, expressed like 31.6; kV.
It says 1.75; kV
